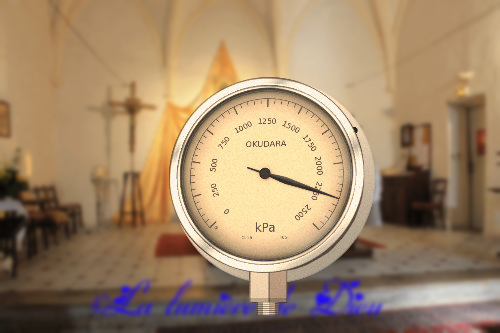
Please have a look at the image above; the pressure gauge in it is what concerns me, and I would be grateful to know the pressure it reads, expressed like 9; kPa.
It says 2250; kPa
